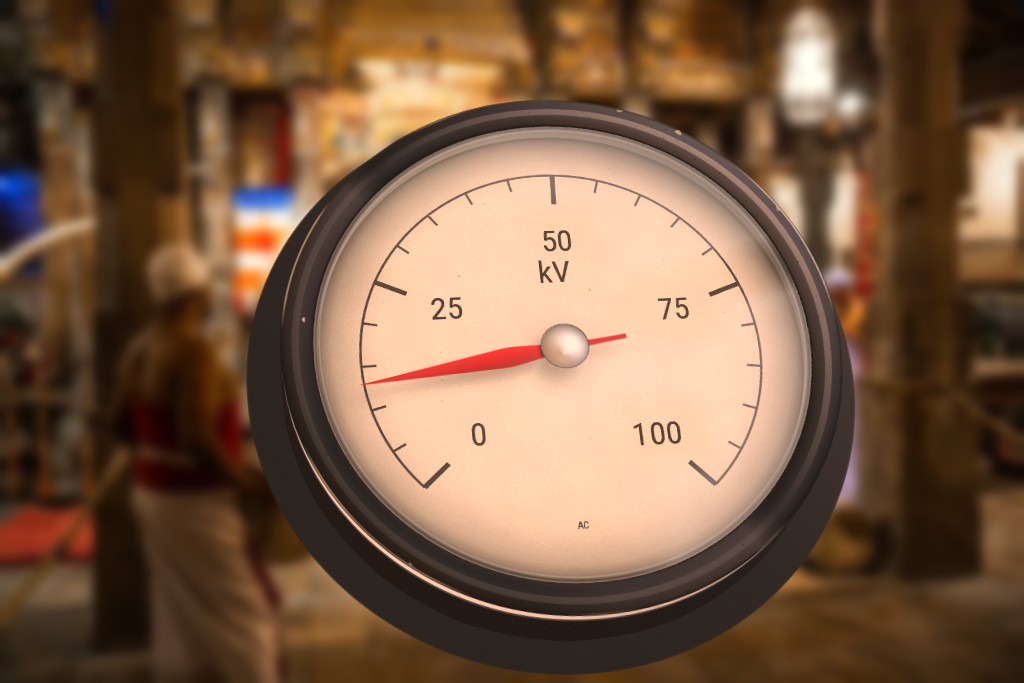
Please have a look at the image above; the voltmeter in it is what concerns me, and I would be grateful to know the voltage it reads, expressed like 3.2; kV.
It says 12.5; kV
